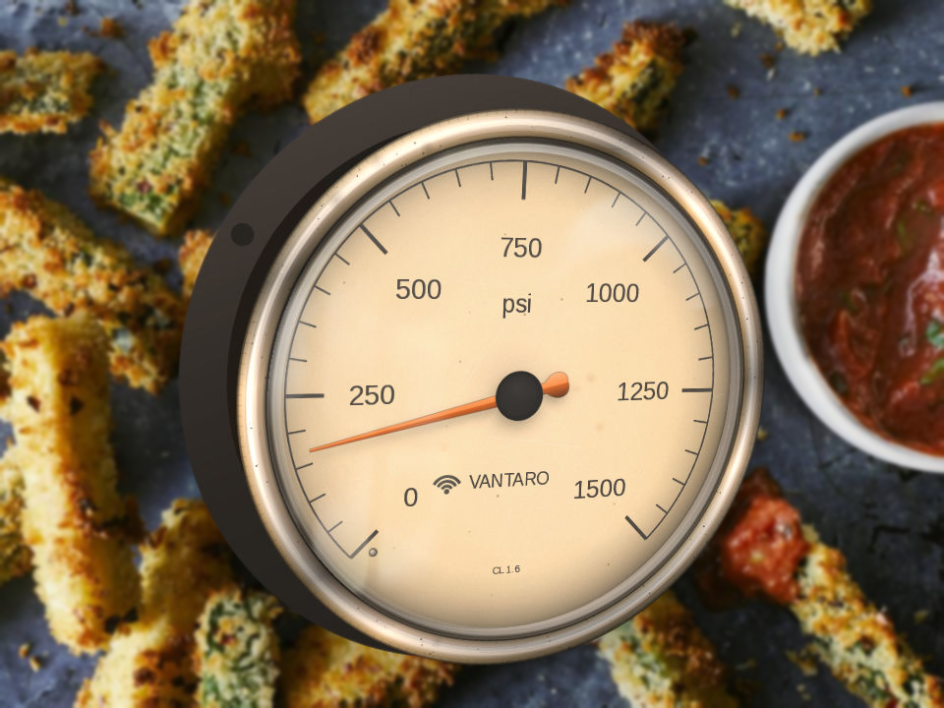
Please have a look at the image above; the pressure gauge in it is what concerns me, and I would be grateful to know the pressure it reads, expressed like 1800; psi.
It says 175; psi
